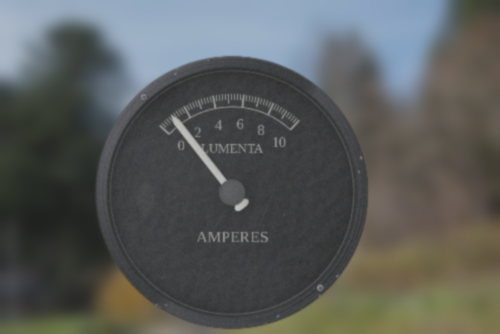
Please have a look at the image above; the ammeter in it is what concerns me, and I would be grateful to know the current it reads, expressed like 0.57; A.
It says 1; A
